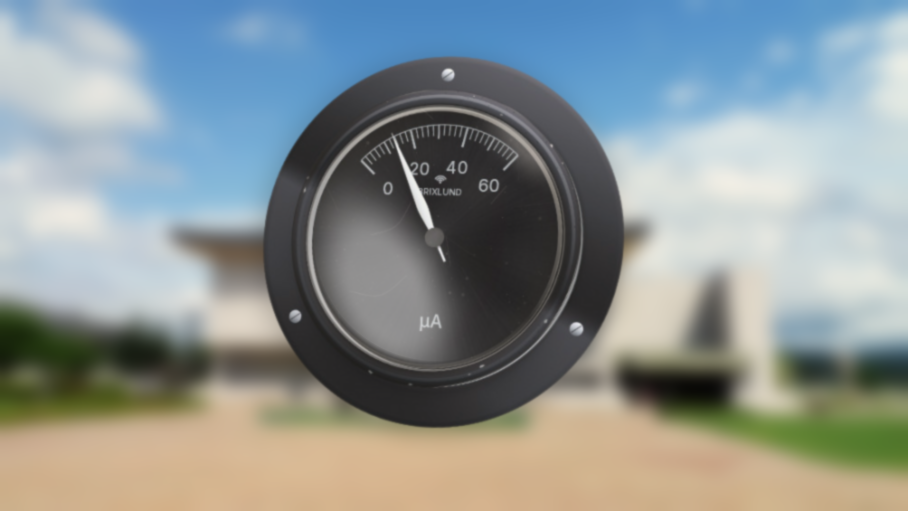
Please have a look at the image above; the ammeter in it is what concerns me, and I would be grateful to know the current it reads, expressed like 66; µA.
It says 14; µA
